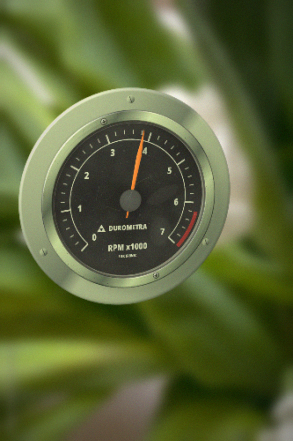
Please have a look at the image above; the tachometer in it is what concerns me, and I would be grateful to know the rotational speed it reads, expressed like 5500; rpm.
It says 3800; rpm
